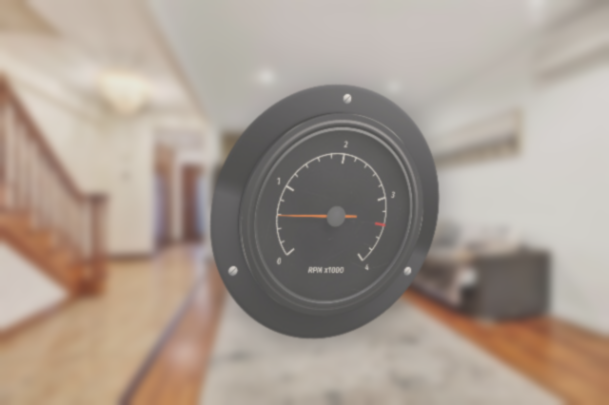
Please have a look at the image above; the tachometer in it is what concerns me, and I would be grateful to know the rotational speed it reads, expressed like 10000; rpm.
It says 600; rpm
